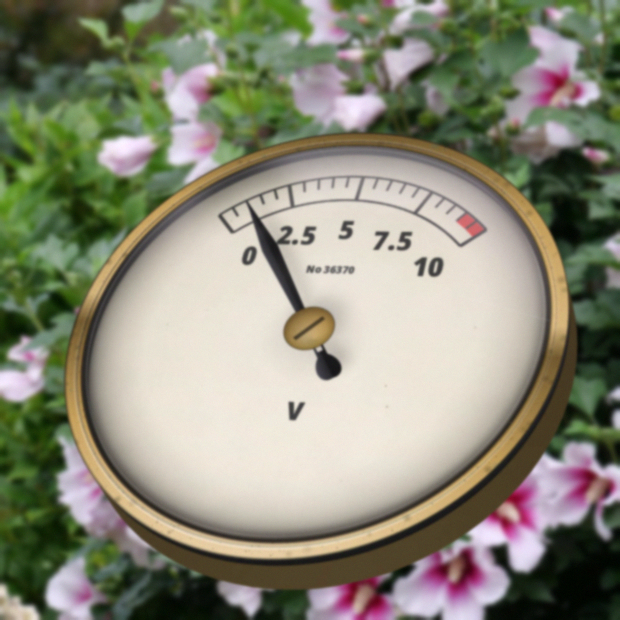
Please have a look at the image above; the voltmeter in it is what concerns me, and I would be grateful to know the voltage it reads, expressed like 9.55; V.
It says 1; V
